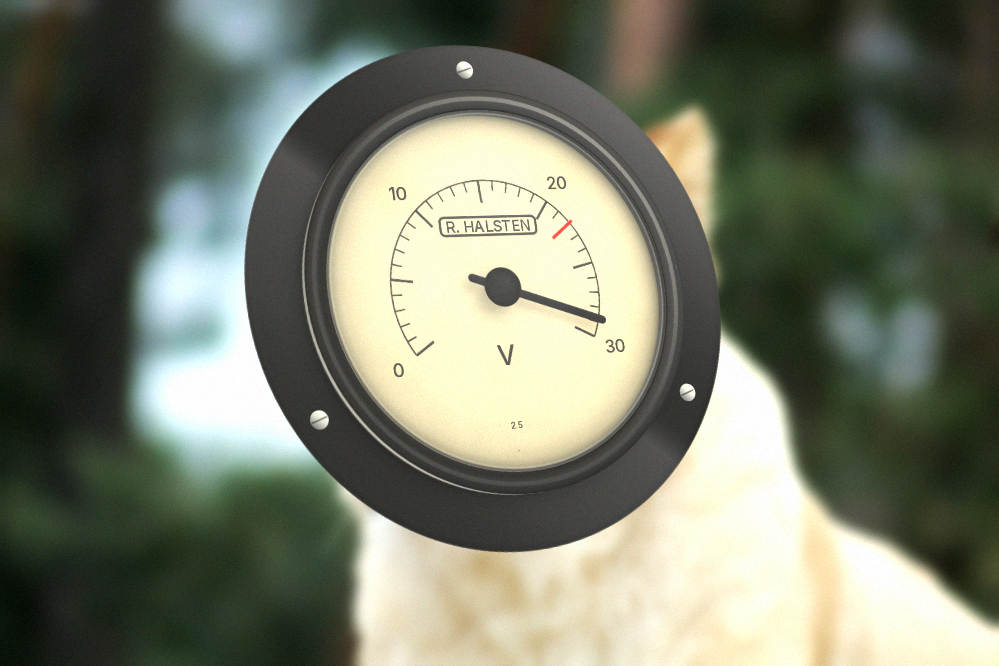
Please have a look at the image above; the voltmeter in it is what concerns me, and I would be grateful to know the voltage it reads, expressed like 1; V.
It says 29; V
